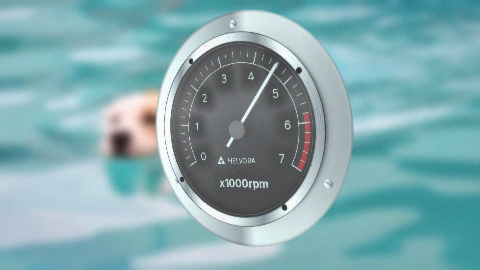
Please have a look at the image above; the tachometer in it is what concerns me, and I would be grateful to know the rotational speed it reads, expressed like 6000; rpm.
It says 4600; rpm
